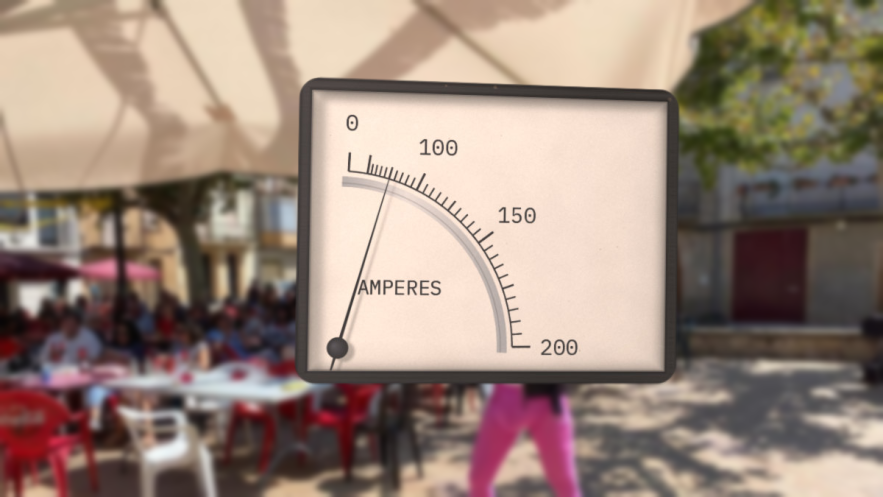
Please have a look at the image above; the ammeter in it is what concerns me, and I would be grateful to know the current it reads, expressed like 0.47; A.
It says 75; A
